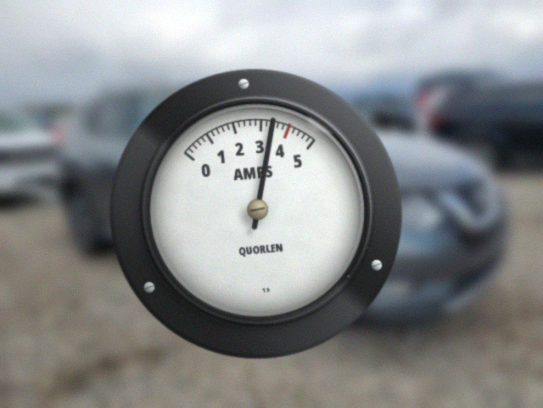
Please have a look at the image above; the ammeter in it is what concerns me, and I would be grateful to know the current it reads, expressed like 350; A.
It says 3.4; A
